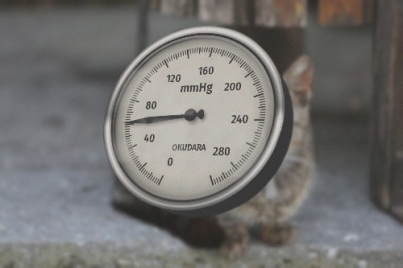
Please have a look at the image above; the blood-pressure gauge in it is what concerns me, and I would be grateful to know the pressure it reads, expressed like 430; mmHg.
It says 60; mmHg
